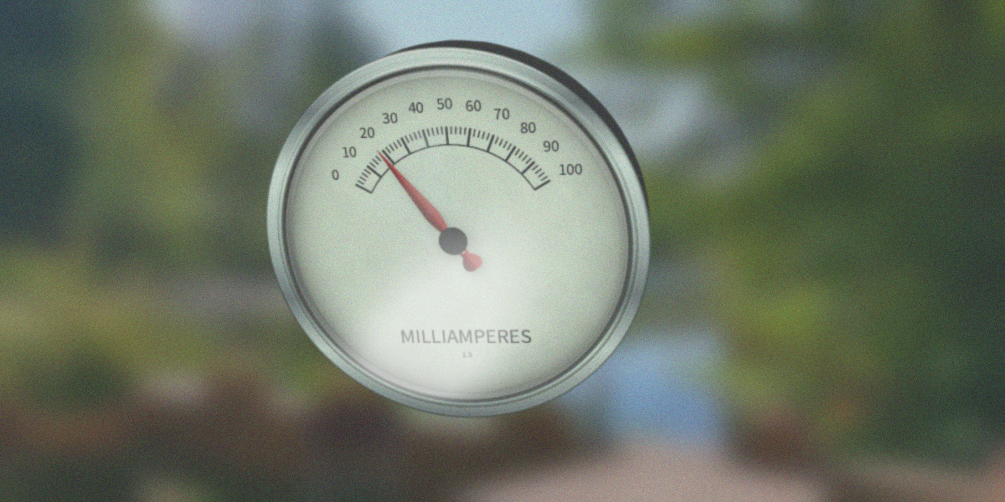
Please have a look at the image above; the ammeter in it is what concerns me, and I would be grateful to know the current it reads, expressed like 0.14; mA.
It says 20; mA
